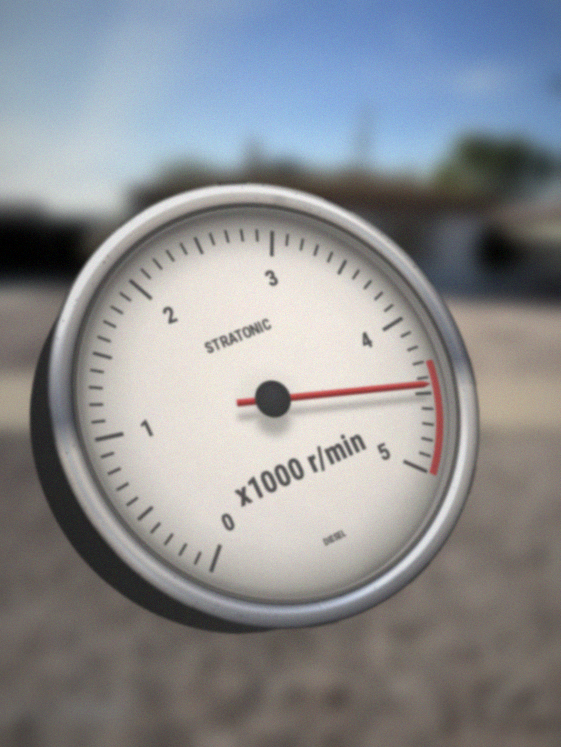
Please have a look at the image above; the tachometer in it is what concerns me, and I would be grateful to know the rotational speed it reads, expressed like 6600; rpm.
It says 4450; rpm
